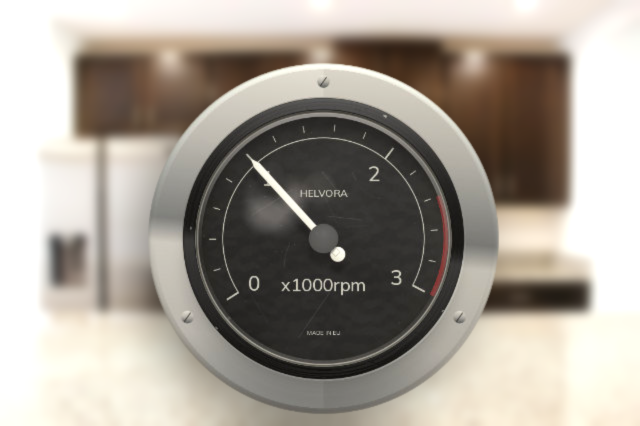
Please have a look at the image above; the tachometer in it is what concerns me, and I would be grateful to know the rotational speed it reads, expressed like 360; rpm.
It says 1000; rpm
